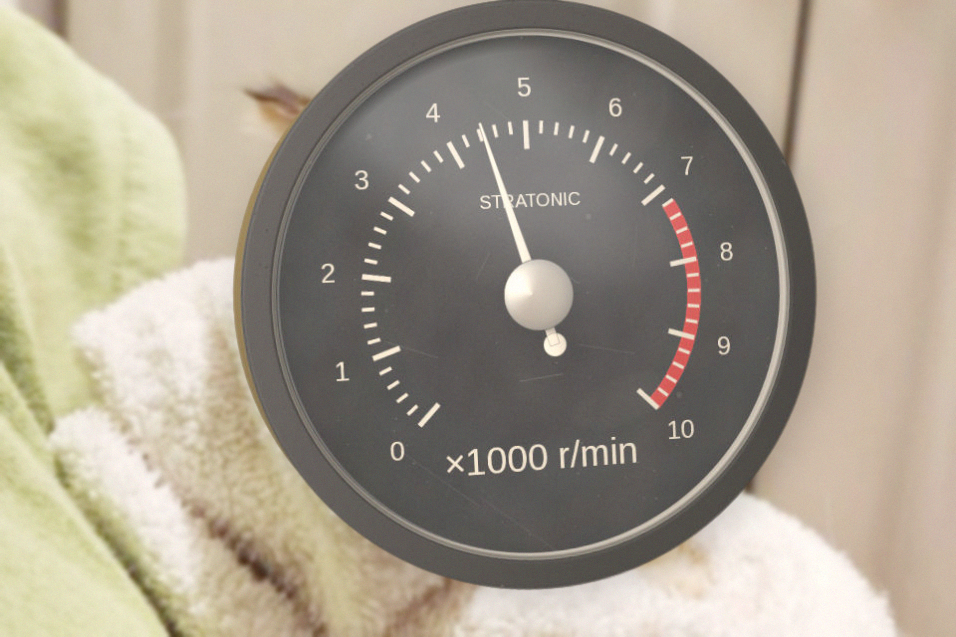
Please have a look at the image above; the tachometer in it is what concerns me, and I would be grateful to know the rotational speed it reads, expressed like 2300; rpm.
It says 4400; rpm
